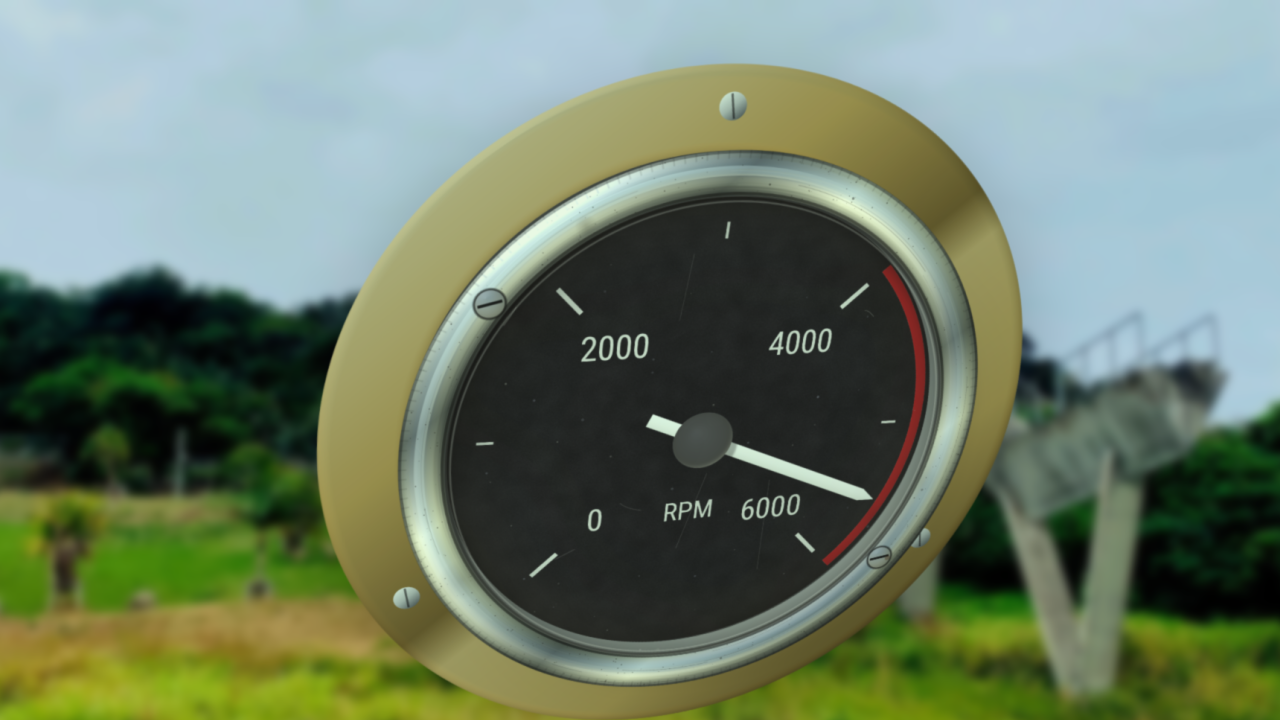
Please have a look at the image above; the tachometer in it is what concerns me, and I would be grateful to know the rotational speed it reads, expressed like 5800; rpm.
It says 5500; rpm
